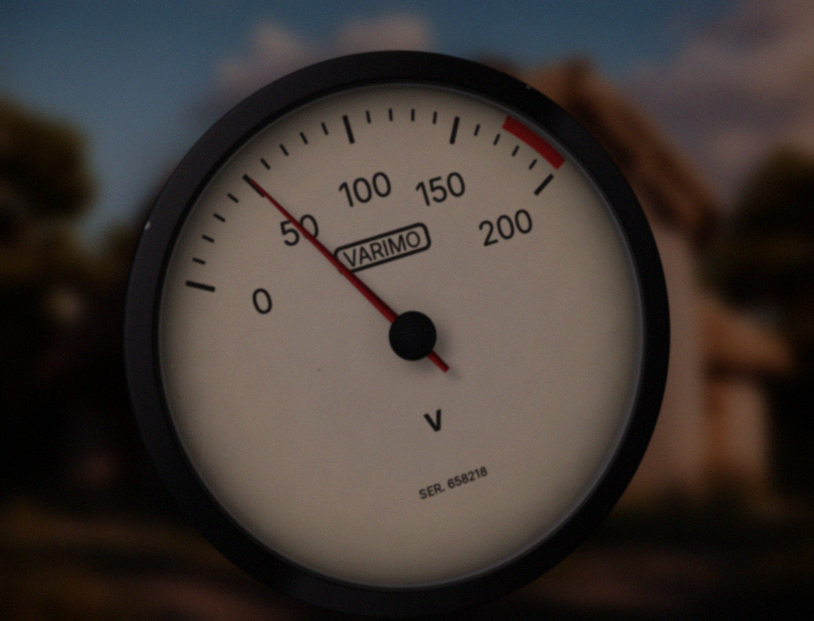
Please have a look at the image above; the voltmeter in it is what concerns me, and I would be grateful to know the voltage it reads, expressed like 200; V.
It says 50; V
